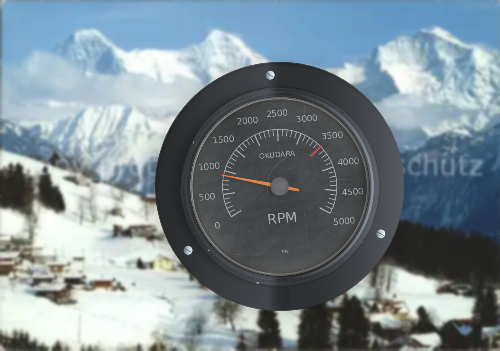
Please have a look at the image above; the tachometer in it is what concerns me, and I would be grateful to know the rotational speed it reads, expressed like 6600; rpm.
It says 900; rpm
